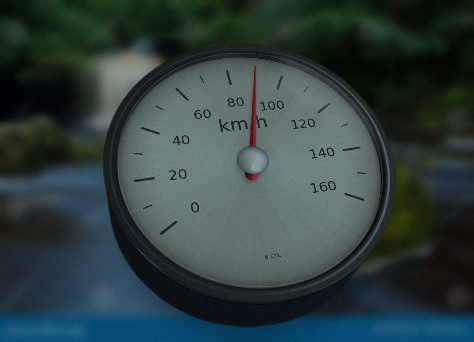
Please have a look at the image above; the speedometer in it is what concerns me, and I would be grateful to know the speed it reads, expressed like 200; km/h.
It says 90; km/h
